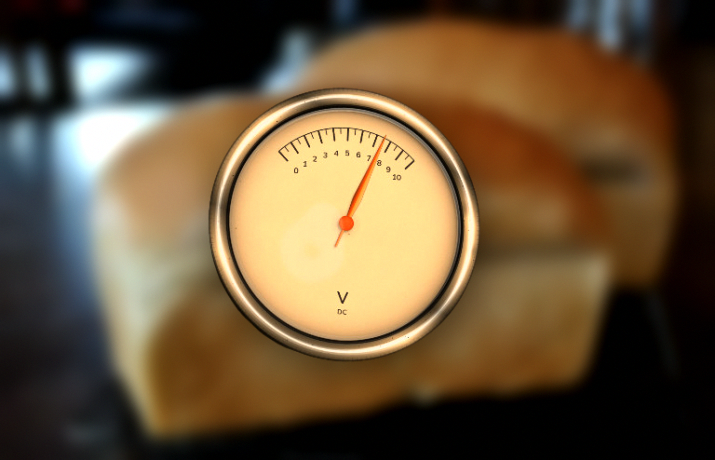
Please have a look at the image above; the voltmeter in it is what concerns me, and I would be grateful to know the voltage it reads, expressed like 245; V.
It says 7.5; V
